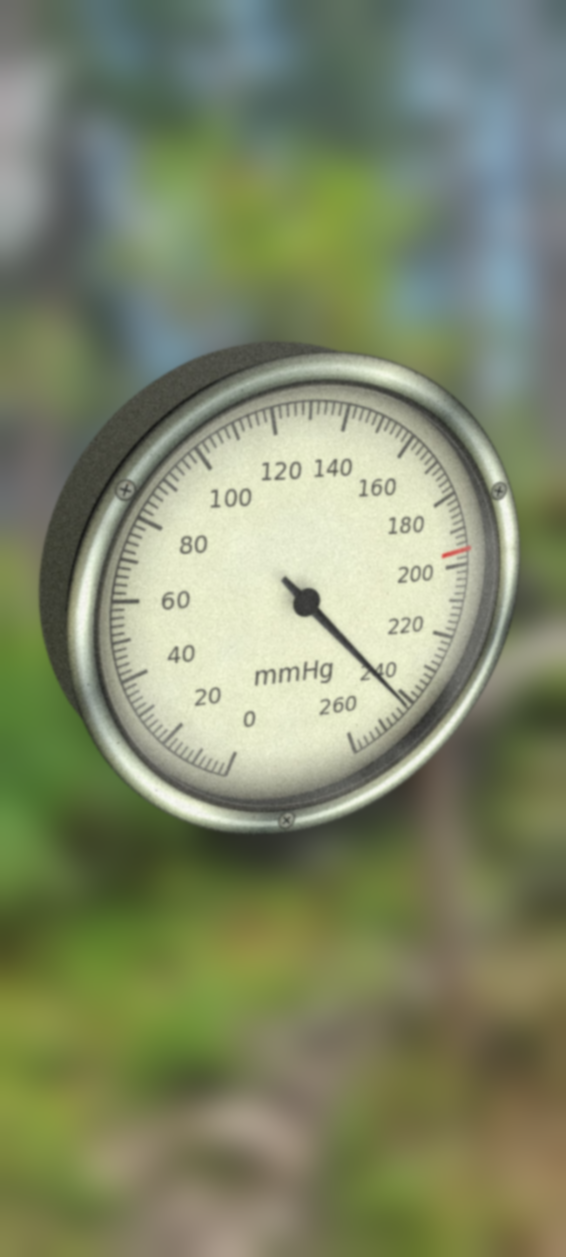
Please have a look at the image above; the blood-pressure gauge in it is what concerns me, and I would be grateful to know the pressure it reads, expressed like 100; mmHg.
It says 242; mmHg
